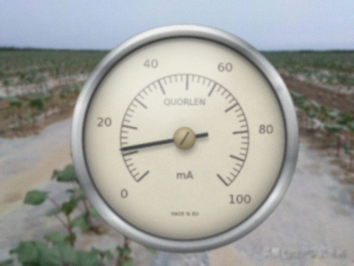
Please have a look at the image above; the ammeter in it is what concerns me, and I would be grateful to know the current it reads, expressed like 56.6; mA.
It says 12; mA
